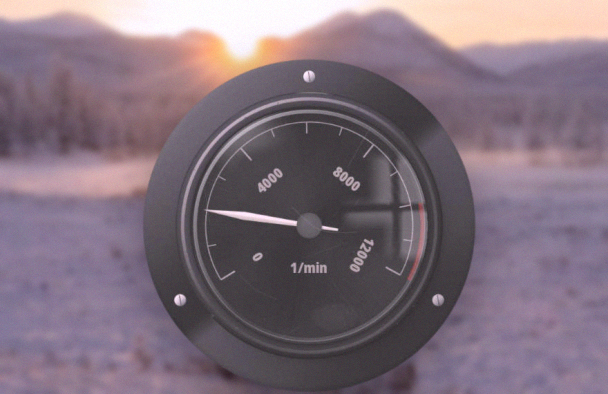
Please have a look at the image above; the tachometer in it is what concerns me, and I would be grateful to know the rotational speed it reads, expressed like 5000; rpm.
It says 2000; rpm
